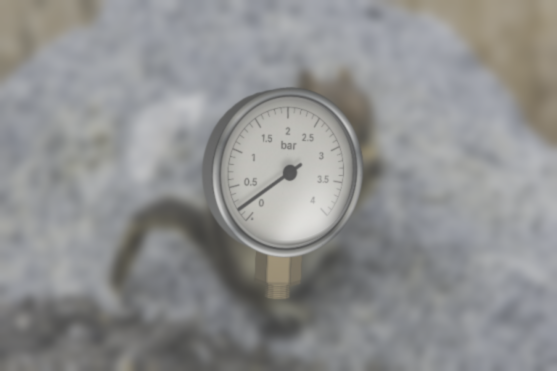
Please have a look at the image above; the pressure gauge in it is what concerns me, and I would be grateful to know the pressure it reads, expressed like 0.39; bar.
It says 0.2; bar
